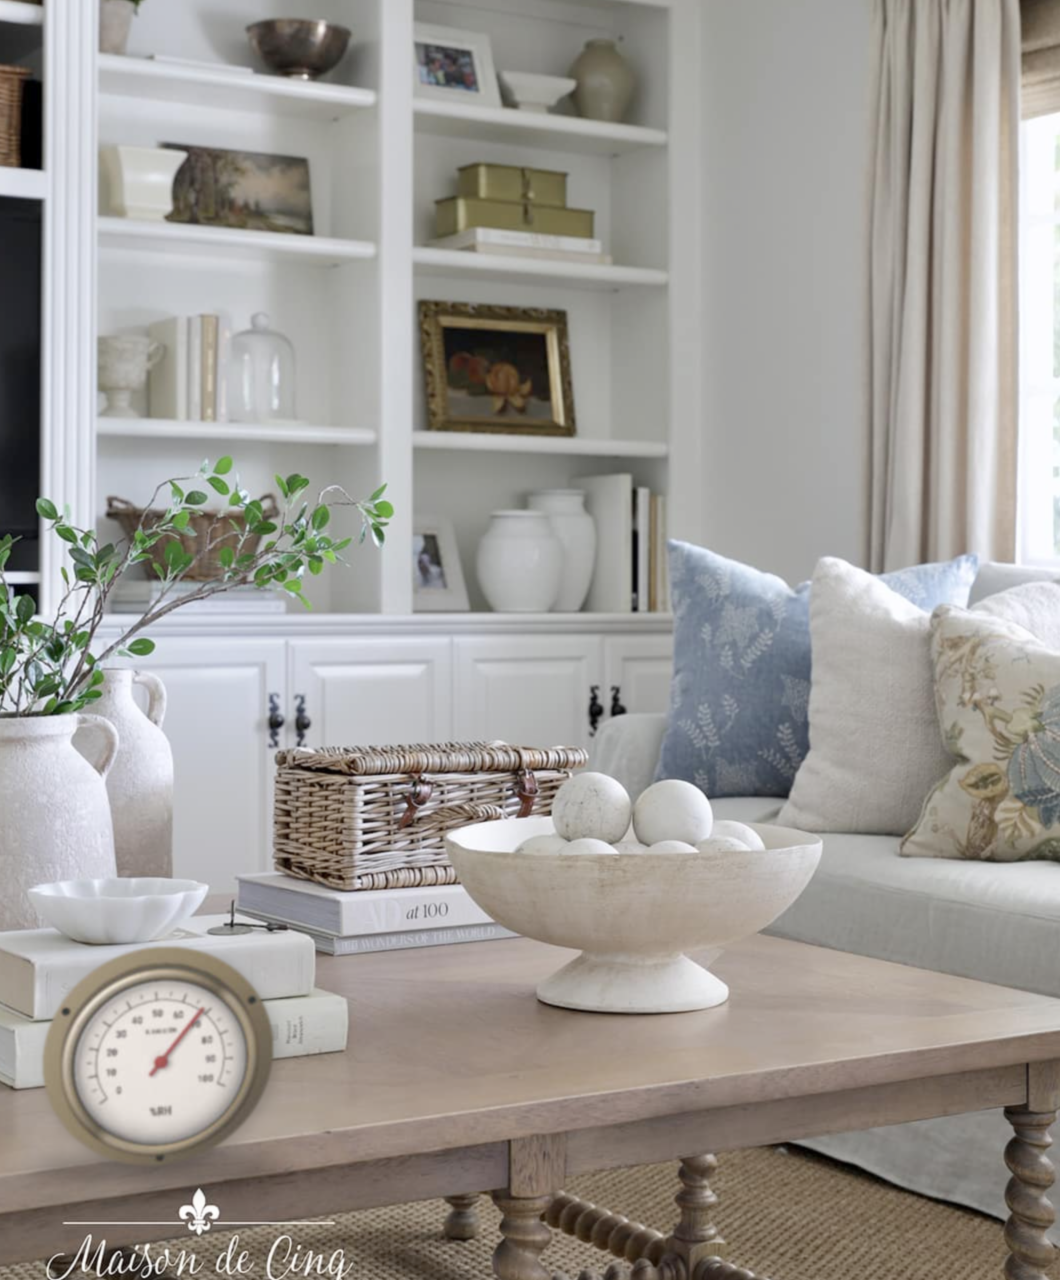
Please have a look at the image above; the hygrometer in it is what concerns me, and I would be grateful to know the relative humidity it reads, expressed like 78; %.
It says 67.5; %
